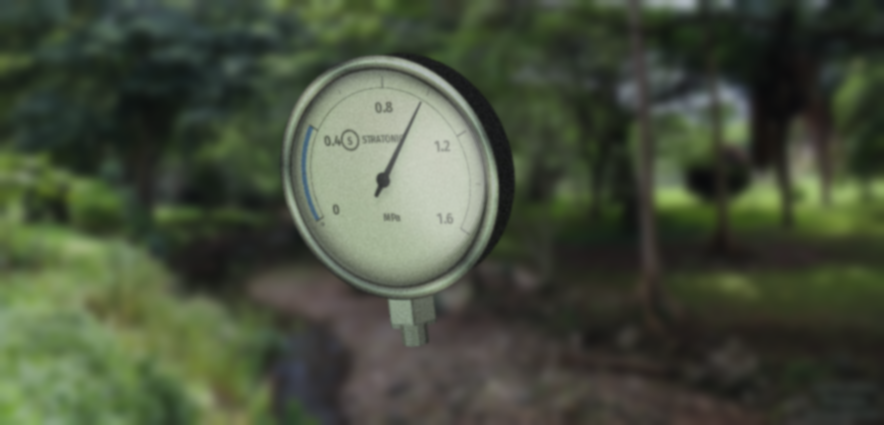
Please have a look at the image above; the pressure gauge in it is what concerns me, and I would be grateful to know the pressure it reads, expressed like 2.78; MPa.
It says 1; MPa
